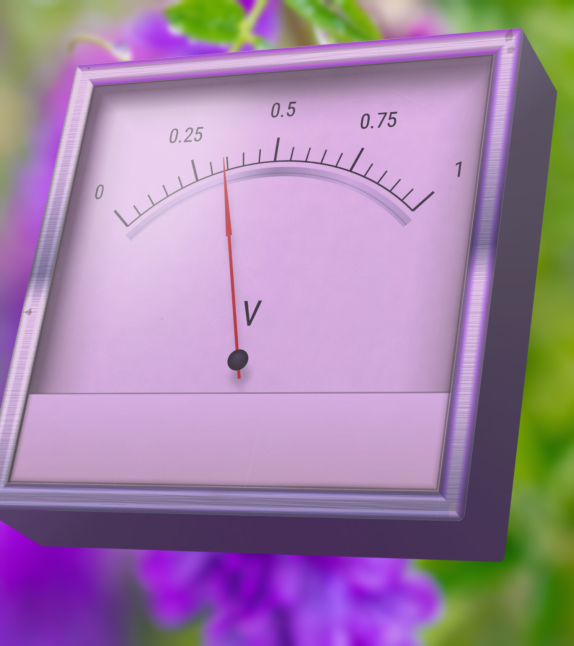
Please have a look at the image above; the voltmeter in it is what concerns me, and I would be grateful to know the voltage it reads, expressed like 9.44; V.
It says 0.35; V
